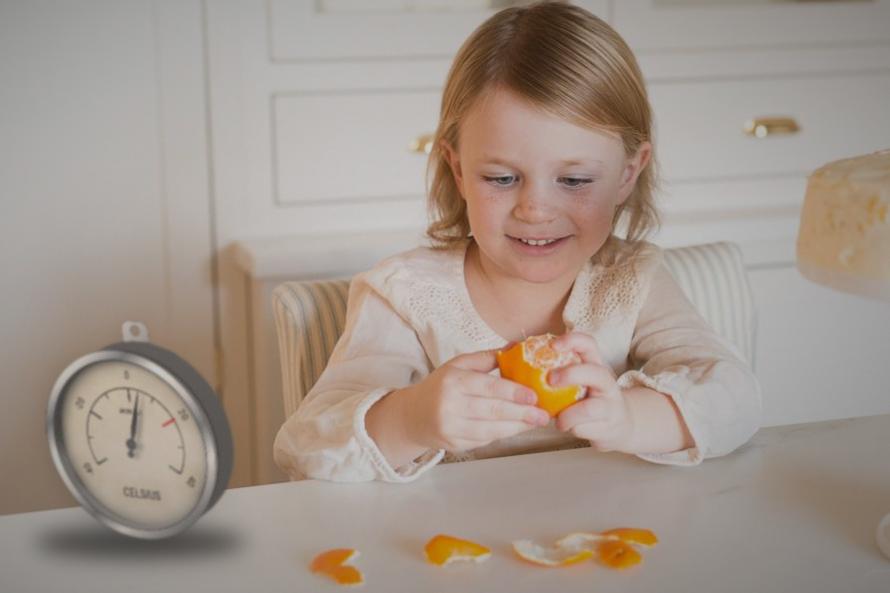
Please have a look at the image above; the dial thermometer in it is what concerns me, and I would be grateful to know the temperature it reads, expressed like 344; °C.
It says 5; °C
